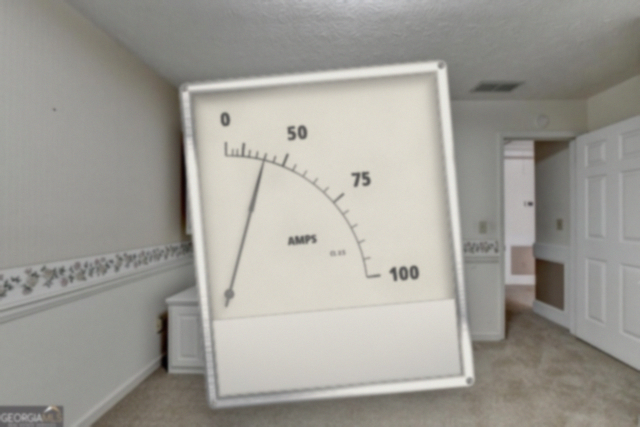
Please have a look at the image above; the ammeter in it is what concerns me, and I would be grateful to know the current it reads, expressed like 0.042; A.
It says 40; A
